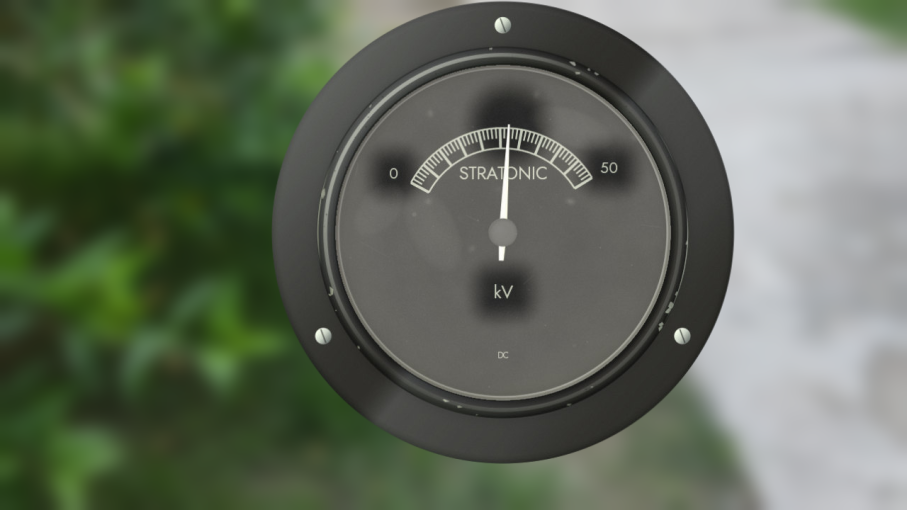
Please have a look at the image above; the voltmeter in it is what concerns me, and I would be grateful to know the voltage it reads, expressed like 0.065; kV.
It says 27; kV
